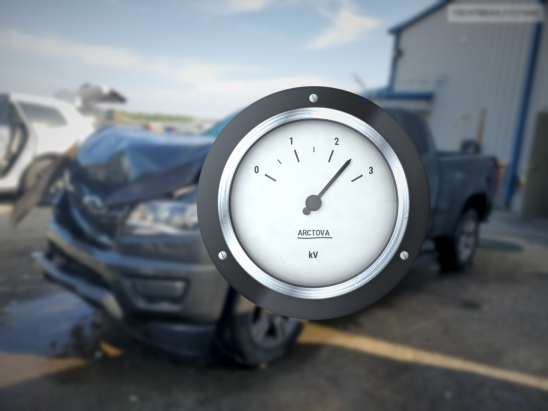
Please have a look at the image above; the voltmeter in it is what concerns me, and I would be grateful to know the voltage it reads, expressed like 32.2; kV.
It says 2.5; kV
